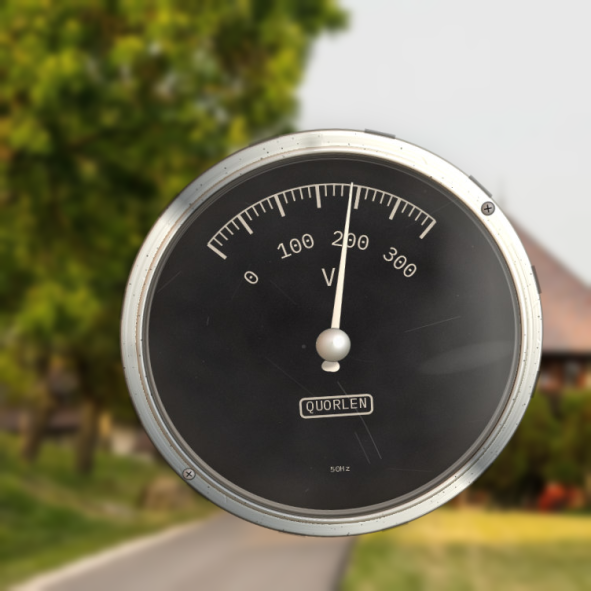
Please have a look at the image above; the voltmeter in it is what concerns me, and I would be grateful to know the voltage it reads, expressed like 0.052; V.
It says 190; V
